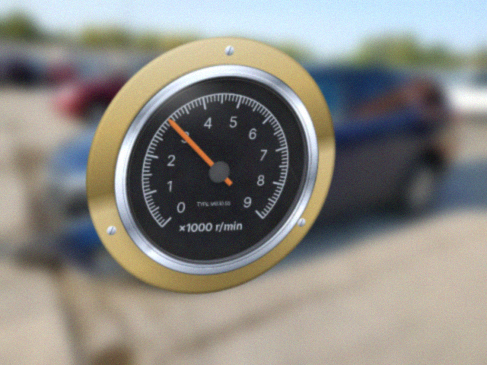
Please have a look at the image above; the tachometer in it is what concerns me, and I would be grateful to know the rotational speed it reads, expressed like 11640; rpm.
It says 3000; rpm
